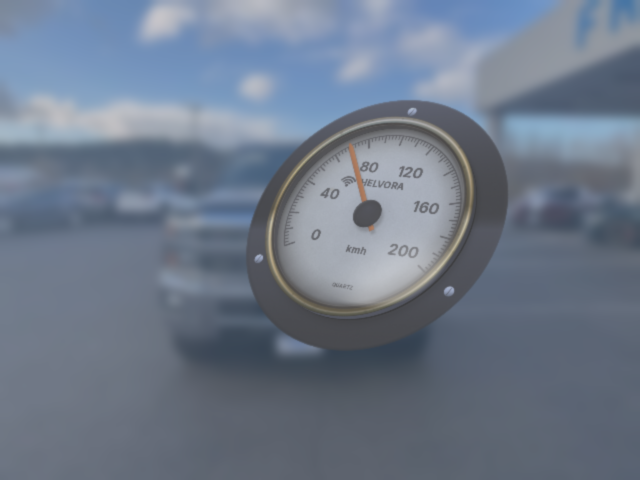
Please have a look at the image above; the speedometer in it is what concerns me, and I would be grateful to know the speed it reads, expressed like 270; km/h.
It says 70; km/h
